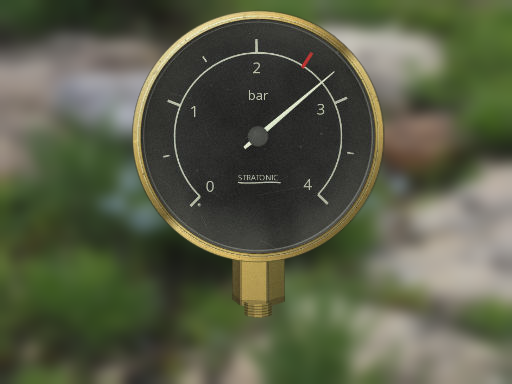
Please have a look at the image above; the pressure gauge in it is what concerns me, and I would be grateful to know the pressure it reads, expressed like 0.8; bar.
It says 2.75; bar
